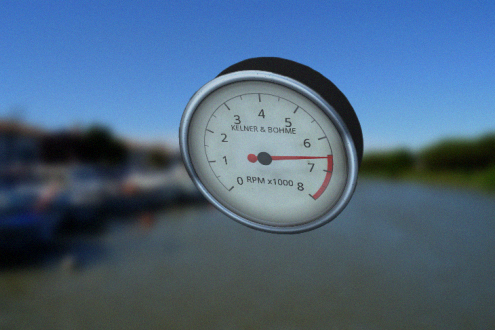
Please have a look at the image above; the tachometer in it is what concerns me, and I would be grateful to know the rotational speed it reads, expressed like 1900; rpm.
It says 6500; rpm
